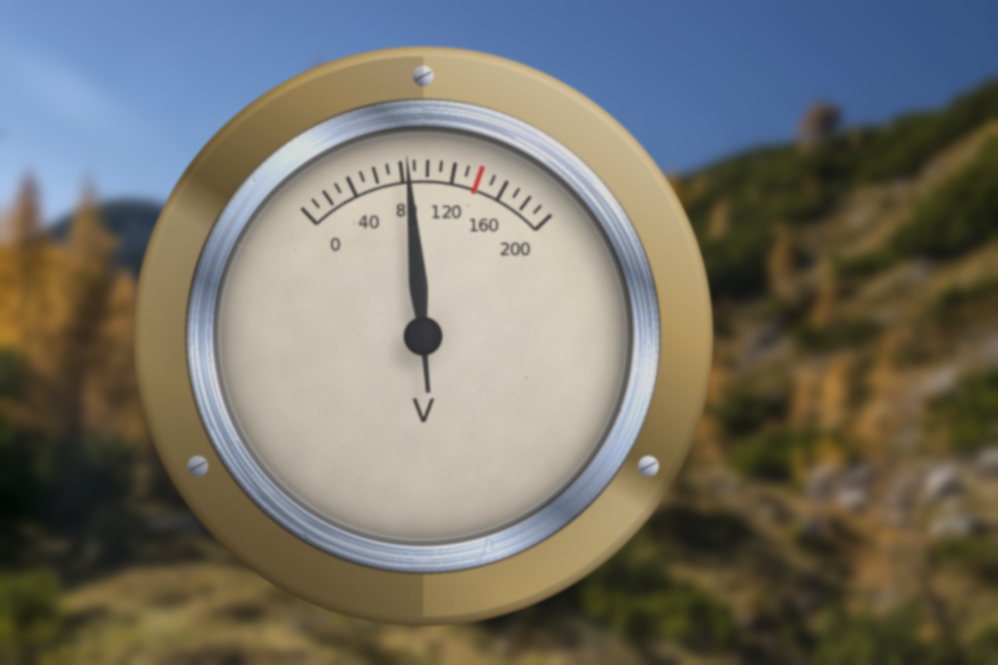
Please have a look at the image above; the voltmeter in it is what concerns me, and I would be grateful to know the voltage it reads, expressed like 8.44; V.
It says 85; V
